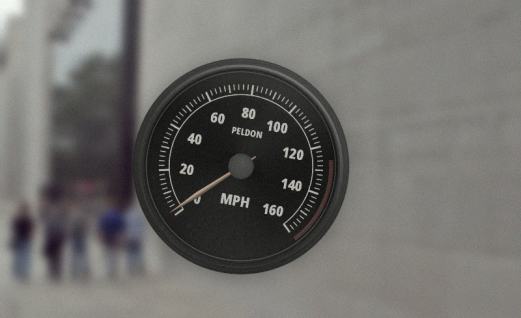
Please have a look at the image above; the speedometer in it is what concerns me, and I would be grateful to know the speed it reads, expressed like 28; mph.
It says 2; mph
